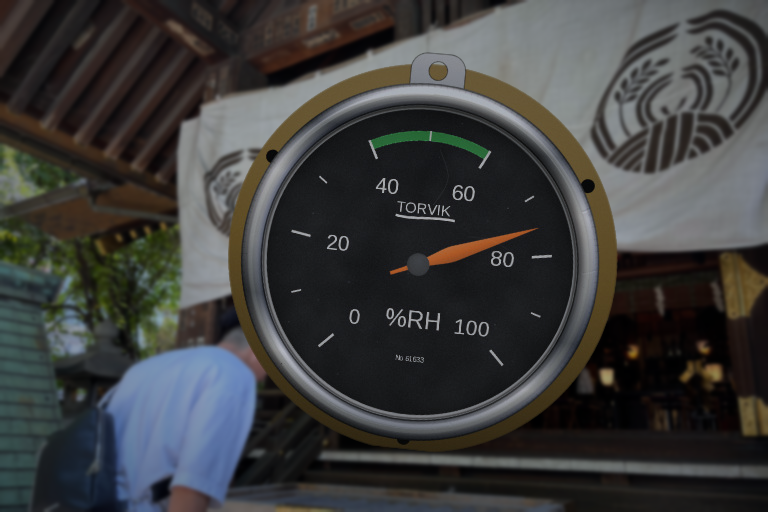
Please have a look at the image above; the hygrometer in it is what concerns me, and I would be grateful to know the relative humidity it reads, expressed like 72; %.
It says 75; %
